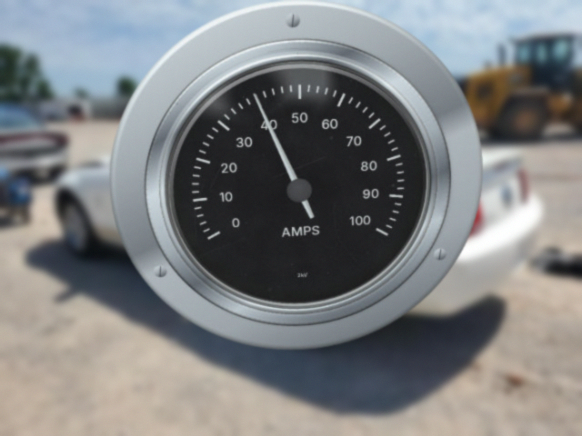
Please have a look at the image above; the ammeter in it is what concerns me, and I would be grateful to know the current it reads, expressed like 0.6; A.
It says 40; A
